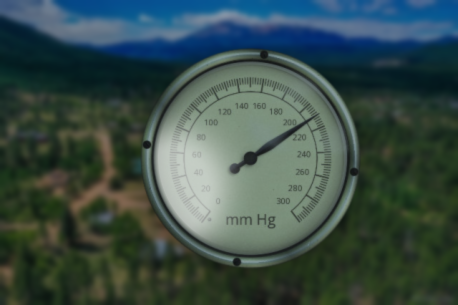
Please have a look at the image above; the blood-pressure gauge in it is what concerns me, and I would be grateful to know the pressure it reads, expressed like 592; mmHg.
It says 210; mmHg
